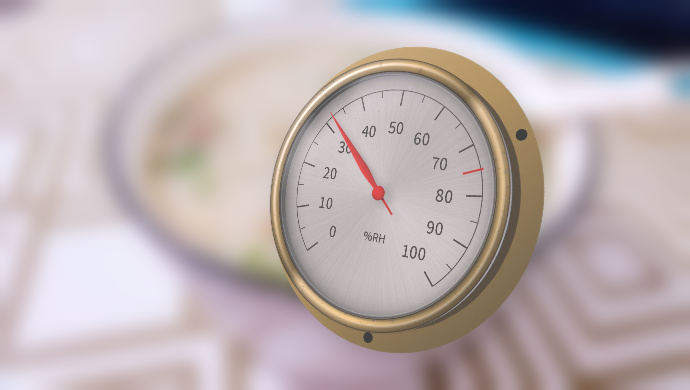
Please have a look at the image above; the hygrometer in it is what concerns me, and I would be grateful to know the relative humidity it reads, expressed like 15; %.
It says 32.5; %
